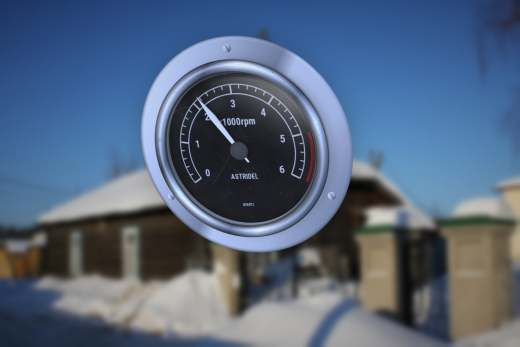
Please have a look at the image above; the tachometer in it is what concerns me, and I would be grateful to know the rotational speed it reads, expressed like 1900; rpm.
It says 2200; rpm
